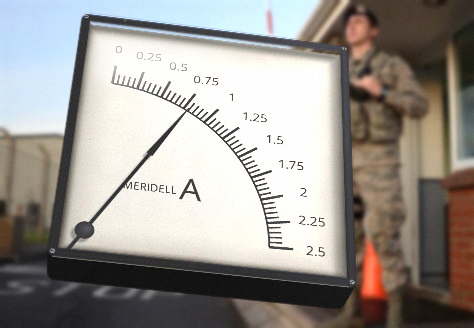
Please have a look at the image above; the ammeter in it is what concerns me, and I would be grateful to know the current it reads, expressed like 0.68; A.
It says 0.8; A
